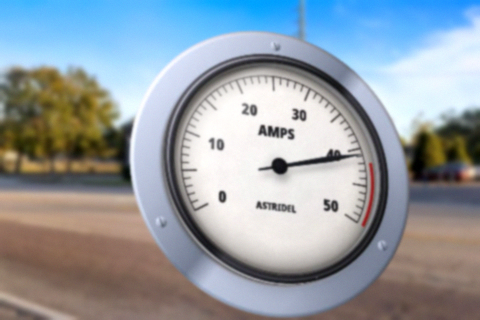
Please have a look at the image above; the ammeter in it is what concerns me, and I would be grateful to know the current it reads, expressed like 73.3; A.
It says 41; A
